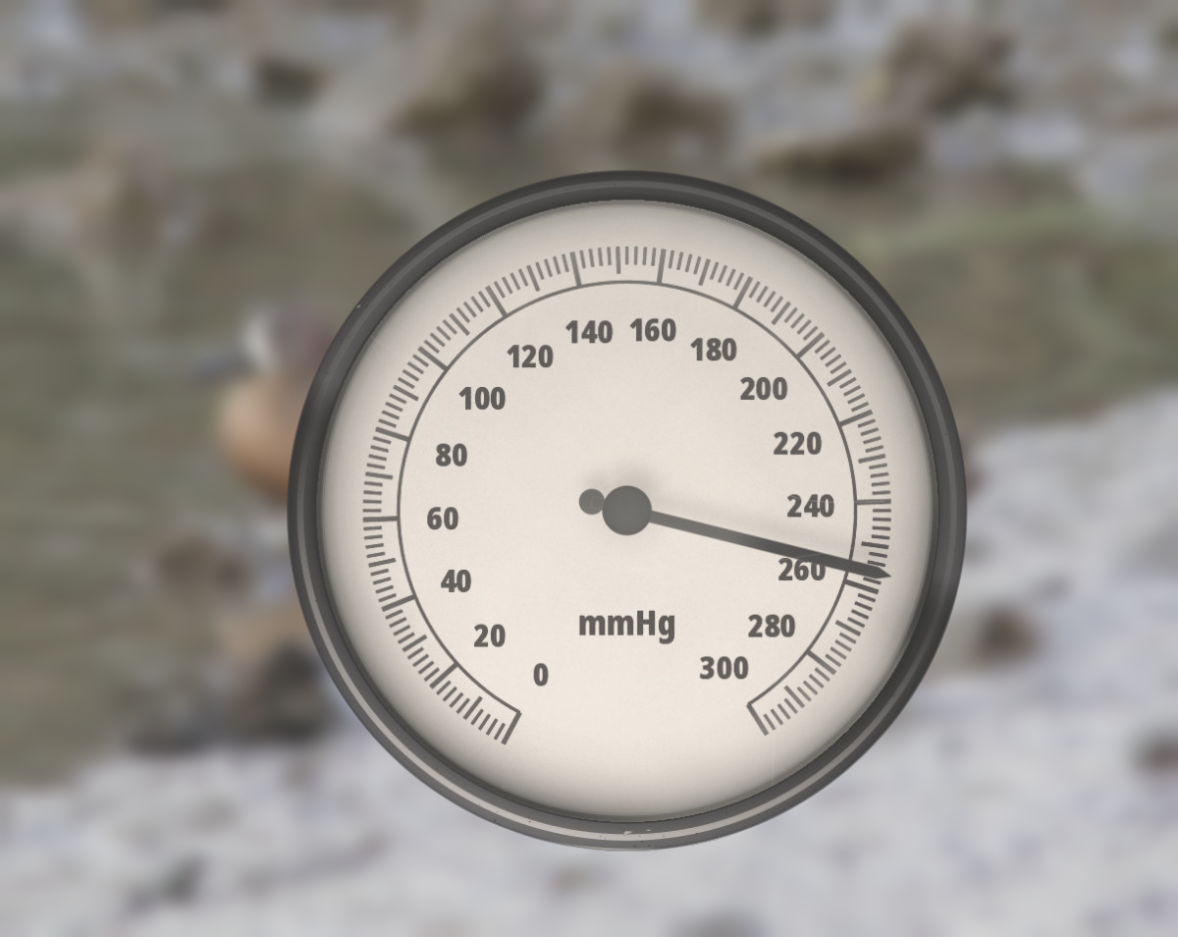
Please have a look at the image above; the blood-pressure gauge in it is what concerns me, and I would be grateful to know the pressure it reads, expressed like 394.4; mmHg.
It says 256; mmHg
